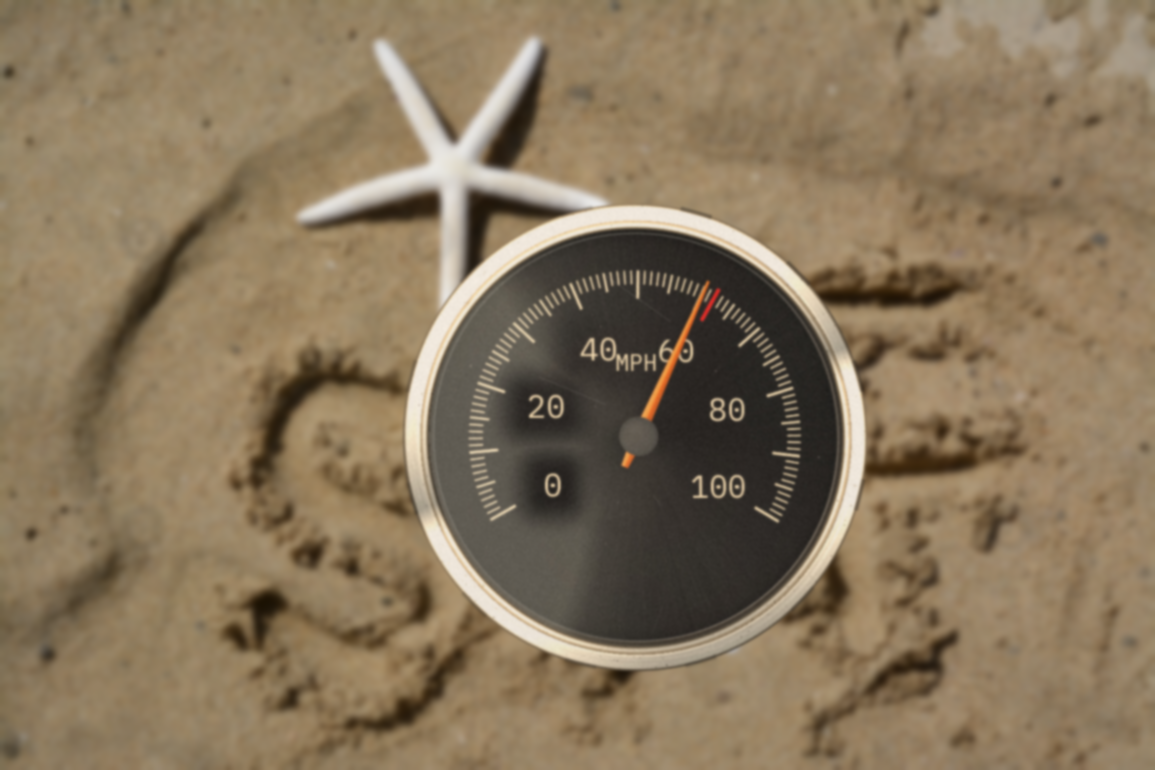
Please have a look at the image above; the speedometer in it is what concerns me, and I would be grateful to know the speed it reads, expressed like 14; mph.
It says 60; mph
